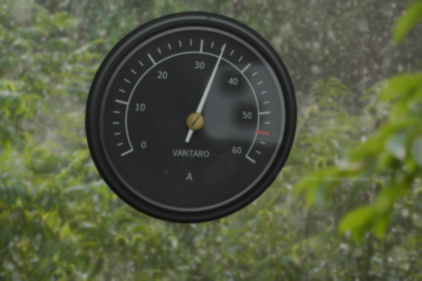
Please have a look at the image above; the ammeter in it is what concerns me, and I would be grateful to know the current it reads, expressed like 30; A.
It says 34; A
